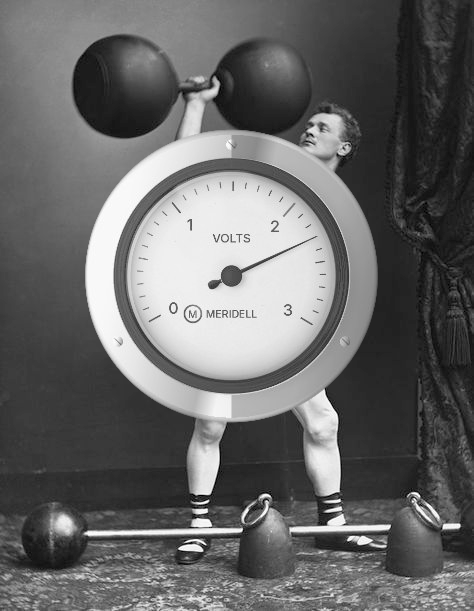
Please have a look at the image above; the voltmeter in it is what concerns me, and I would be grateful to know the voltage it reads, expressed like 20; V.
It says 2.3; V
